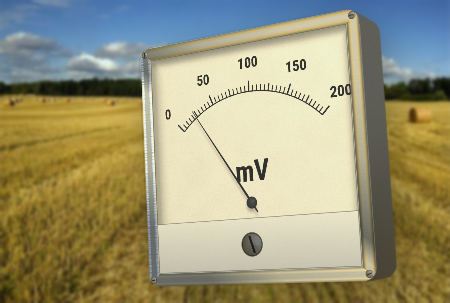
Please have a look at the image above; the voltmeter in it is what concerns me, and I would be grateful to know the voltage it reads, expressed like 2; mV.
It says 25; mV
